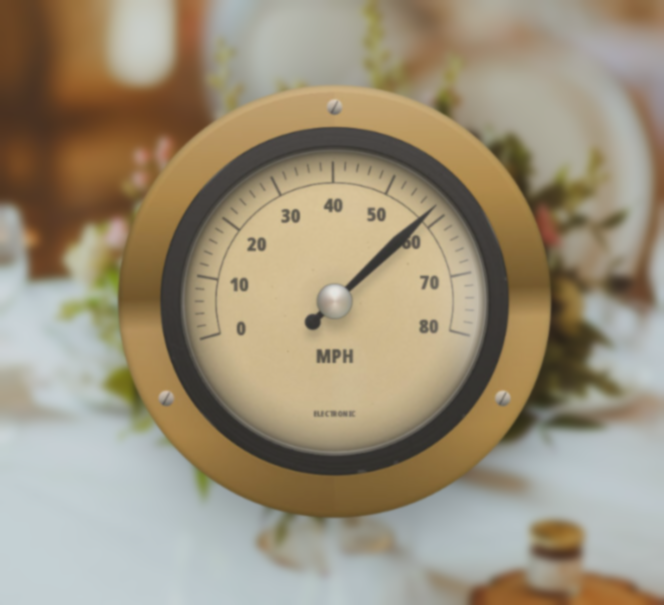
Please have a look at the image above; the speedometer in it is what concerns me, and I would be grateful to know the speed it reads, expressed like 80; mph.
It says 58; mph
